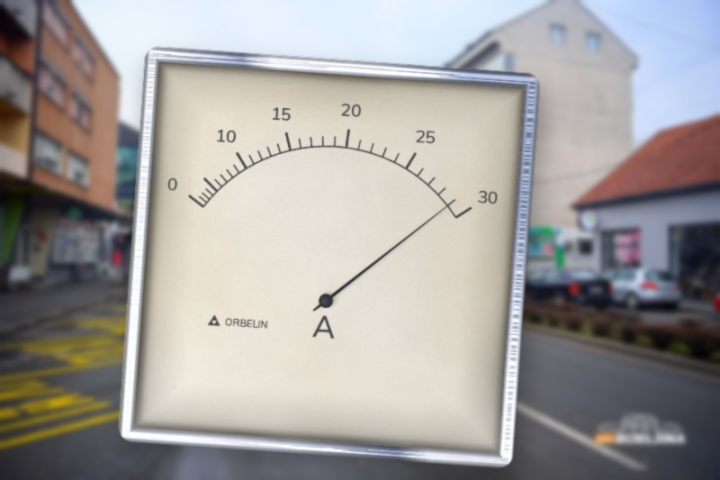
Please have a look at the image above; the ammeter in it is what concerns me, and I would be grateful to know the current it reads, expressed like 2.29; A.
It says 29; A
